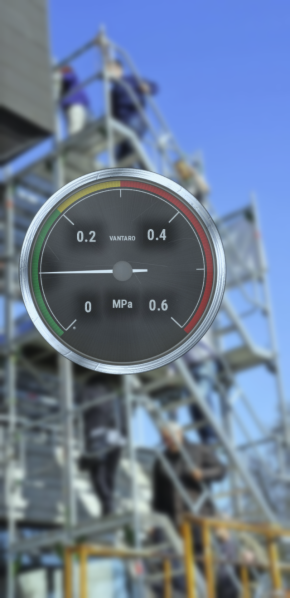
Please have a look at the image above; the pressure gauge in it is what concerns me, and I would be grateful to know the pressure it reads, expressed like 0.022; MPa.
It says 0.1; MPa
